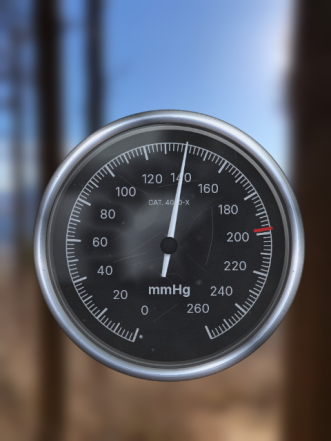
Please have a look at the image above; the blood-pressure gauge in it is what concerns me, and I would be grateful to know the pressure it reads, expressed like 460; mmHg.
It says 140; mmHg
